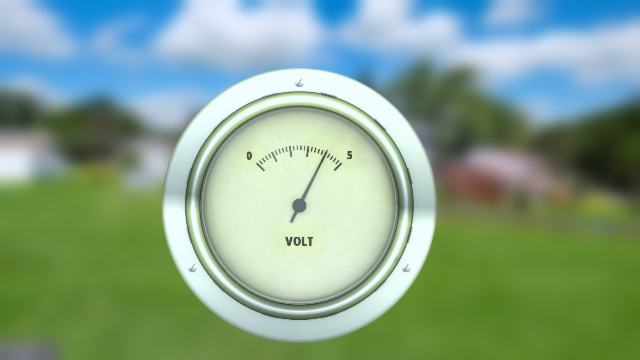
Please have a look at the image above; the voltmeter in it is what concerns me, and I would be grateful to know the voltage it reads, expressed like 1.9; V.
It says 4; V
